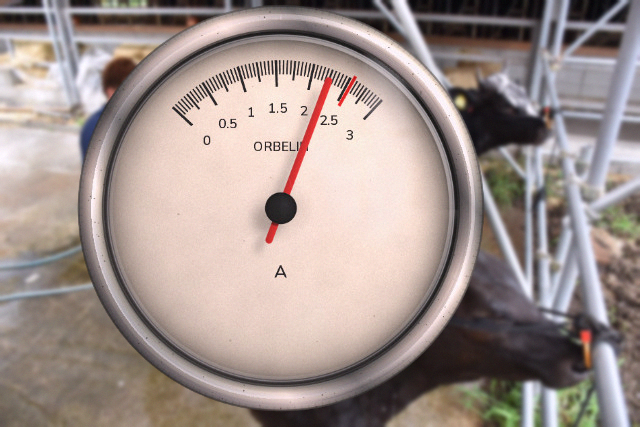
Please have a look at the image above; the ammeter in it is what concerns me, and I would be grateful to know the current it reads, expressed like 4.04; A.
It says 2.25; A
